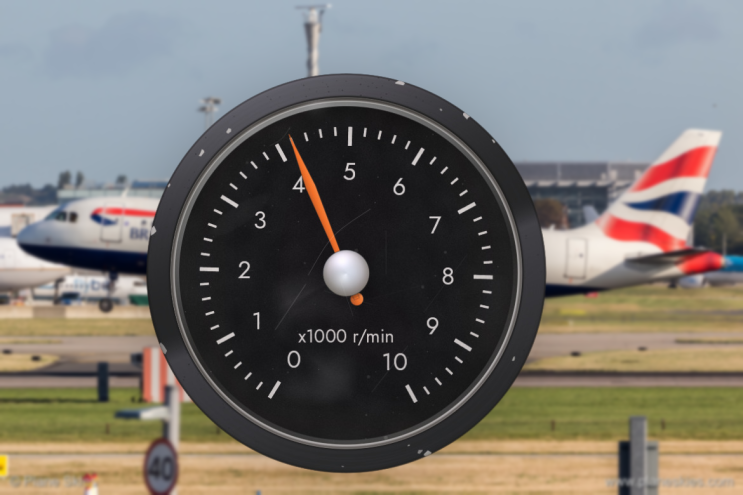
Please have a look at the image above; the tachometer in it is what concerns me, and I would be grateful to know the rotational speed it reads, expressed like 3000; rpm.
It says 4200; rpm
